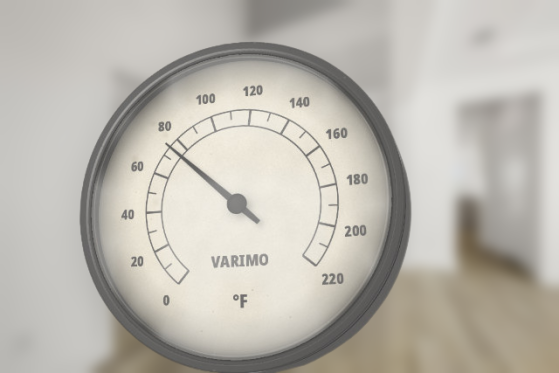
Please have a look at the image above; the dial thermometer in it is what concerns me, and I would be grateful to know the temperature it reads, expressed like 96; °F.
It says 75; °F
